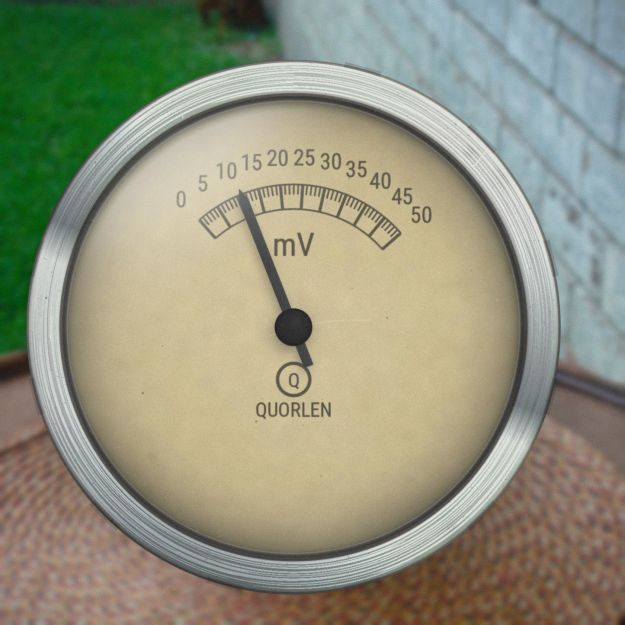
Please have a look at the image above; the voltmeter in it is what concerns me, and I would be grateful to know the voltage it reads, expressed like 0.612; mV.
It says 11; mV
